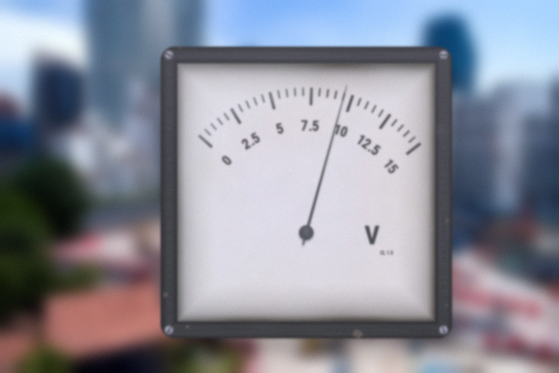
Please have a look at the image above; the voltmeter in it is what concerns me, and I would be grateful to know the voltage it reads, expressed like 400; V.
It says 9.5; V
